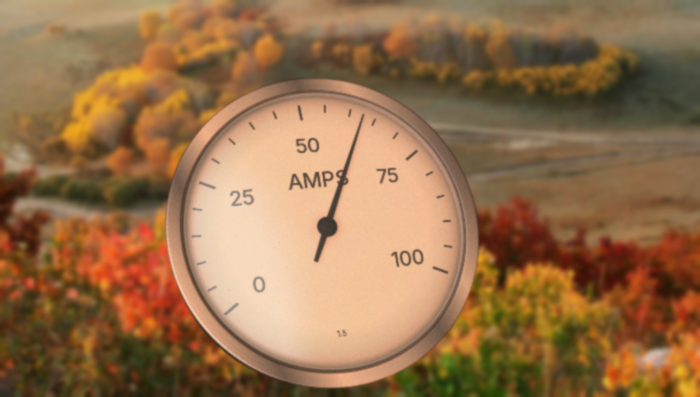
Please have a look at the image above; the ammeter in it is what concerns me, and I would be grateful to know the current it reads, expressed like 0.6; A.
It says 62.5; A
